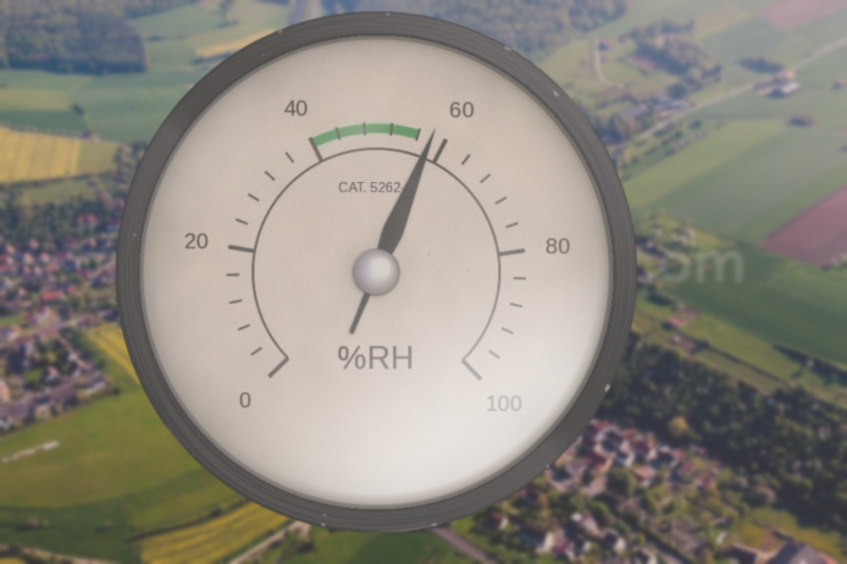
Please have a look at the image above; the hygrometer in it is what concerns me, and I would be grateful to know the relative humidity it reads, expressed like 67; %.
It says 58; %
